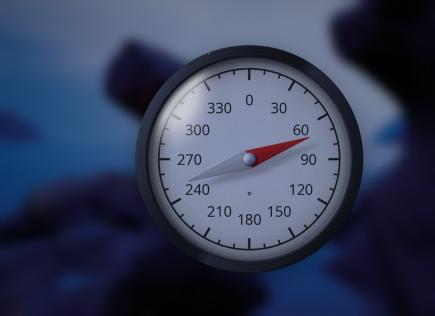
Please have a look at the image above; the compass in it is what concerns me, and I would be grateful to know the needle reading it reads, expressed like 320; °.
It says 70; °
